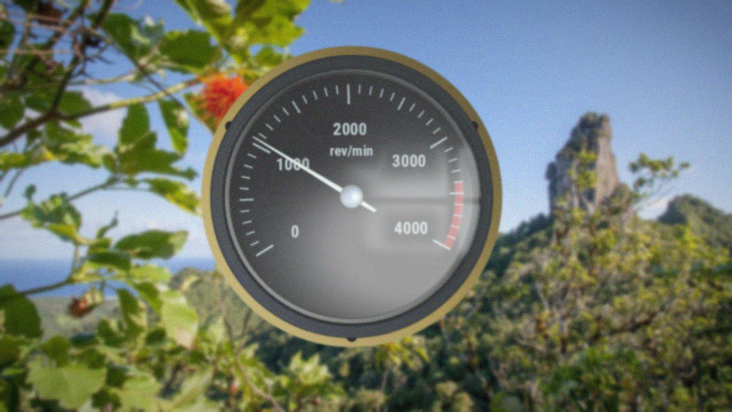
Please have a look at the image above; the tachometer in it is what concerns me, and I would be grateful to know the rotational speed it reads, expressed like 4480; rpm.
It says 1050; rpm
